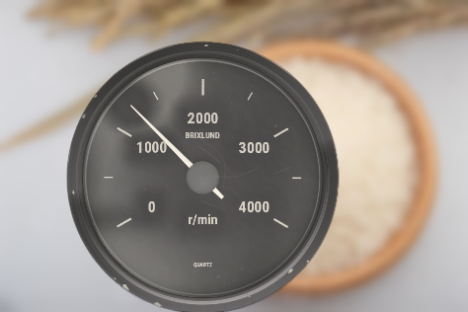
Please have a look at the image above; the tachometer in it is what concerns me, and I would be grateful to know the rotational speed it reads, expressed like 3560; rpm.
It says 1250; rpm
